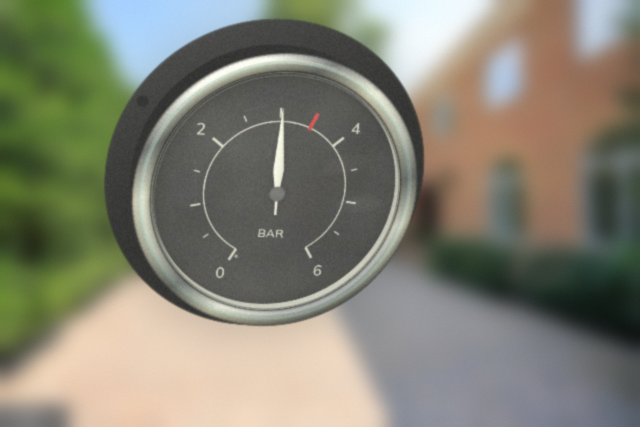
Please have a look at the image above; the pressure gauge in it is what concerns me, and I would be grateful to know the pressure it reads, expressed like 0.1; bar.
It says 3; bar
